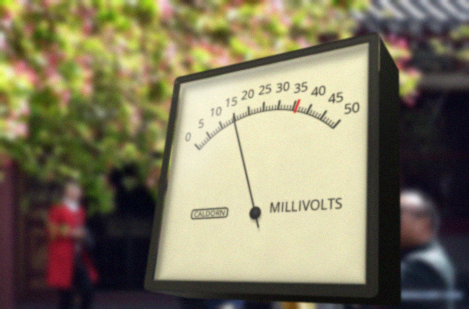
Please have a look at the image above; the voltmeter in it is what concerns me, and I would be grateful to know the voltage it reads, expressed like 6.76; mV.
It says 15; mV
